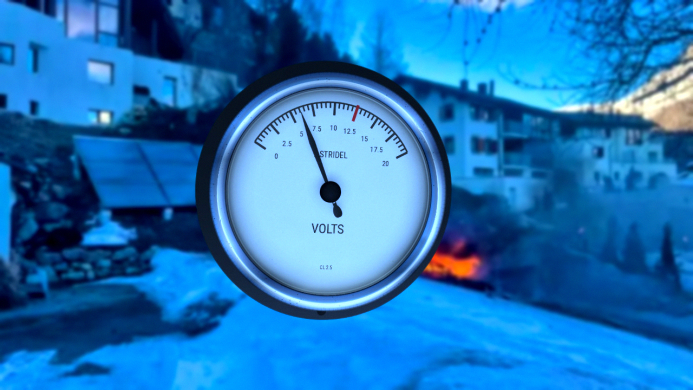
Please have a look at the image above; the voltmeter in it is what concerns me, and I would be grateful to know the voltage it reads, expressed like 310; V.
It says 6; V
